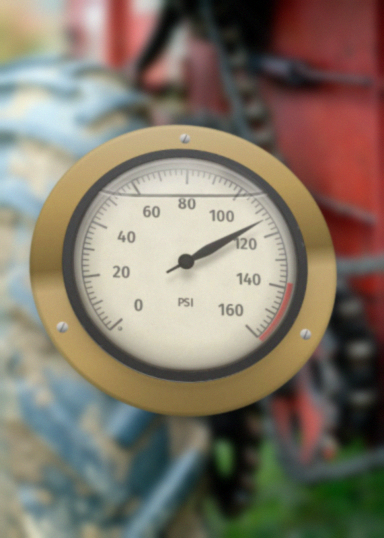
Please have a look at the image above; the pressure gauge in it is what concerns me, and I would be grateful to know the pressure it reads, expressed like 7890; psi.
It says 114; psi
